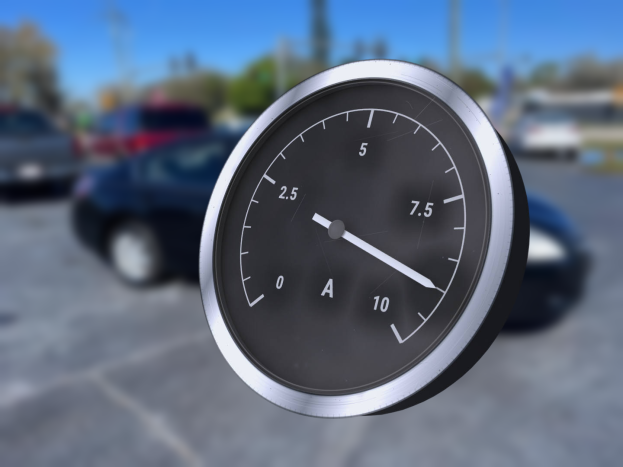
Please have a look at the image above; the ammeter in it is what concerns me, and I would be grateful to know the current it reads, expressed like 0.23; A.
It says 9; A
